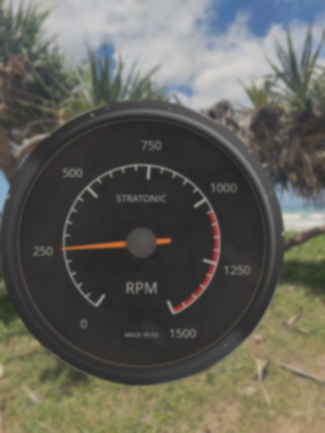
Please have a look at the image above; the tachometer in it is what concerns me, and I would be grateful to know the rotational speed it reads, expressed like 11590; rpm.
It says 250; rpm
